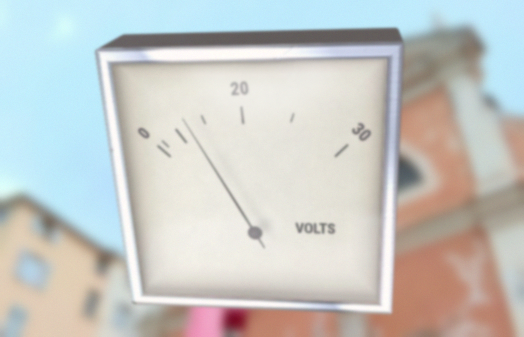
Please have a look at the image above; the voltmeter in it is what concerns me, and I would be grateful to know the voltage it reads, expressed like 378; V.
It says 12.5; V
